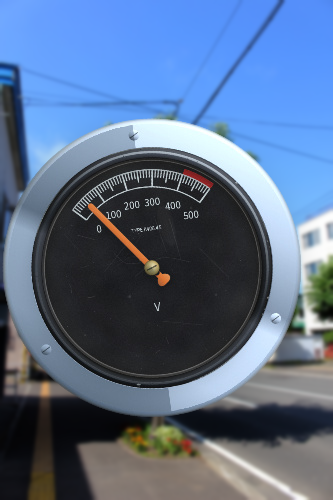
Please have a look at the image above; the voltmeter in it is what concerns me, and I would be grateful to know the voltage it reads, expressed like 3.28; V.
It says 50; V
